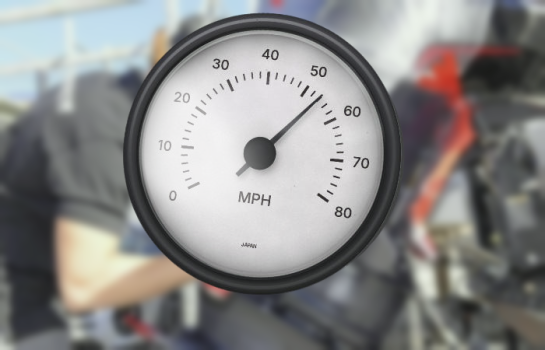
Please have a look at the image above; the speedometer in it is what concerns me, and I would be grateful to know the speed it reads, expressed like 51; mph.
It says 54; mph
